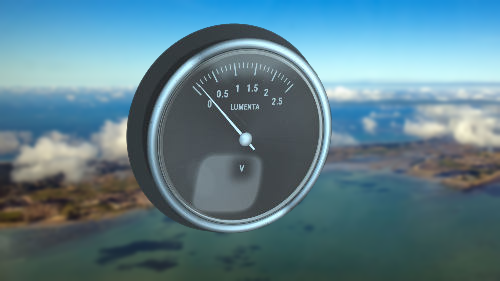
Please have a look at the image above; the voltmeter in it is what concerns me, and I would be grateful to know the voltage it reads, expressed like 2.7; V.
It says 0.1; V
